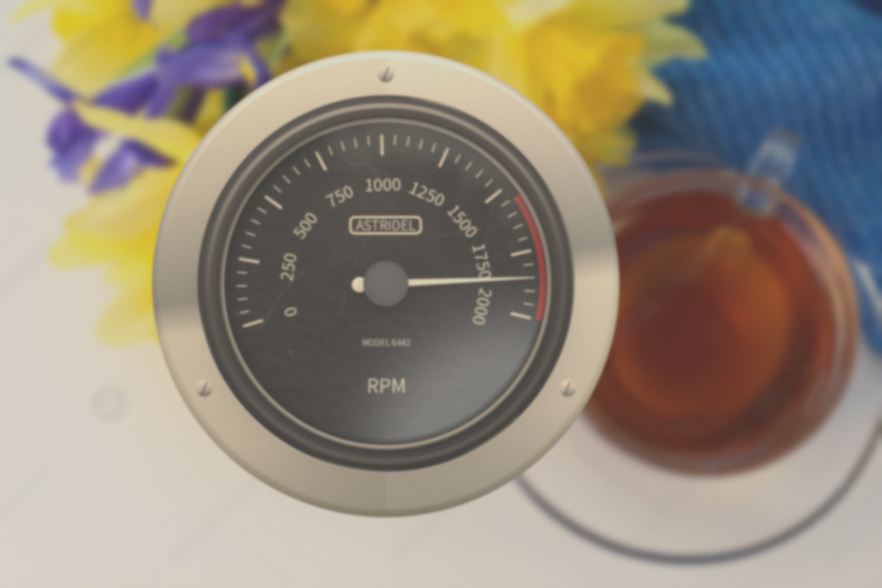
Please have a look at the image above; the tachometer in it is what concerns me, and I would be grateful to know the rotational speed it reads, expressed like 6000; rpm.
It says 1850; rpm
